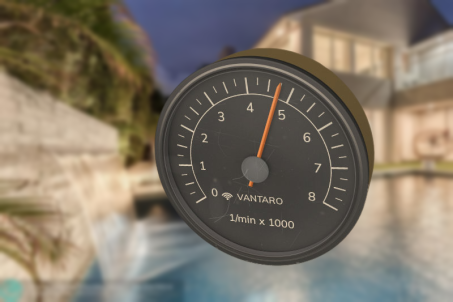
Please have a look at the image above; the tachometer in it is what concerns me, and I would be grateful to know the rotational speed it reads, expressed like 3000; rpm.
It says 4750; rpm
